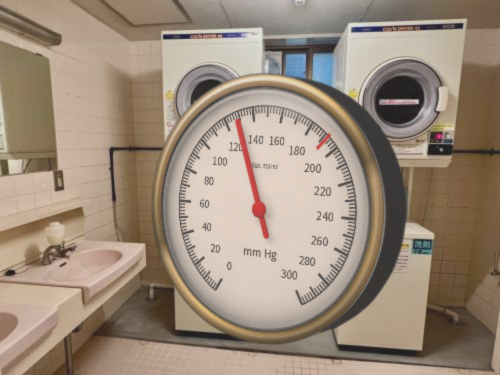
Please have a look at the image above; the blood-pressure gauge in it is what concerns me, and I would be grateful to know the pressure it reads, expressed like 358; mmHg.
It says 130; mmHg
